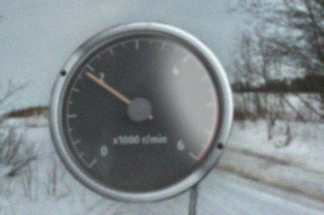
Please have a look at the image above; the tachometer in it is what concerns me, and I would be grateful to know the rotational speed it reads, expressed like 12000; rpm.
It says 1875; rpm
